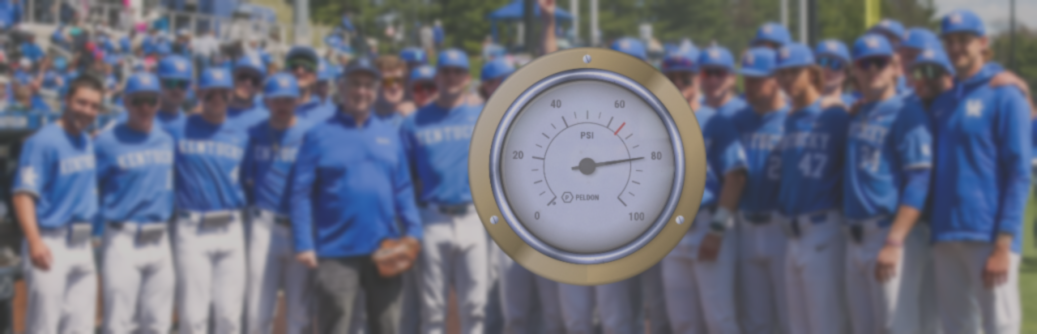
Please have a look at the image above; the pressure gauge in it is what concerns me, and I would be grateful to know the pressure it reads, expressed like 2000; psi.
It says 80; psi
